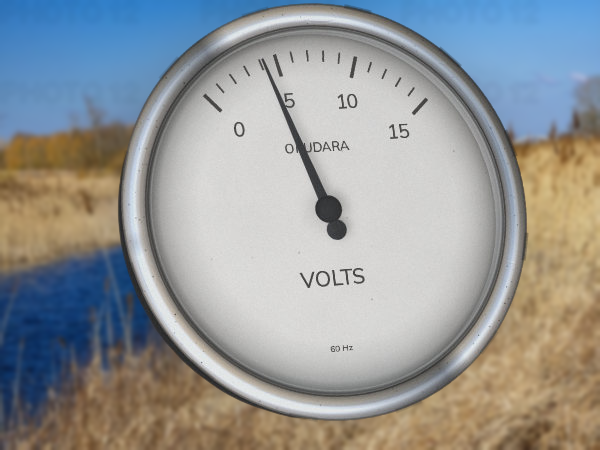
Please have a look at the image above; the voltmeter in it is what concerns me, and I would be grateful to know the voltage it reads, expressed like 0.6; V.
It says 4; V
